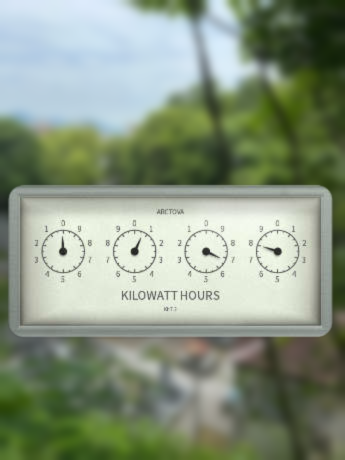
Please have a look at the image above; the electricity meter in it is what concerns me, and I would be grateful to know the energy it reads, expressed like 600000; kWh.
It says 68; kWh
